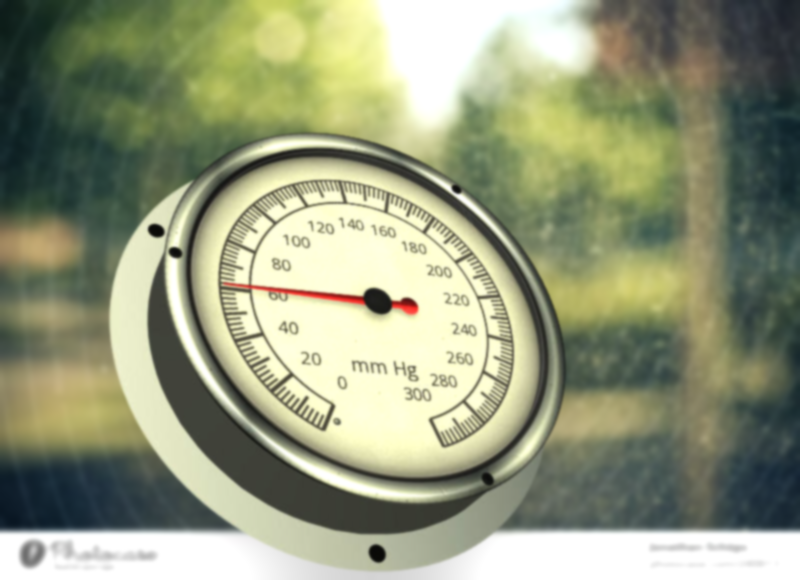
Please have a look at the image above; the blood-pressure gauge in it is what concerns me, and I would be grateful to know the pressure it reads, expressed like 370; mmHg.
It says 60; mmHg
